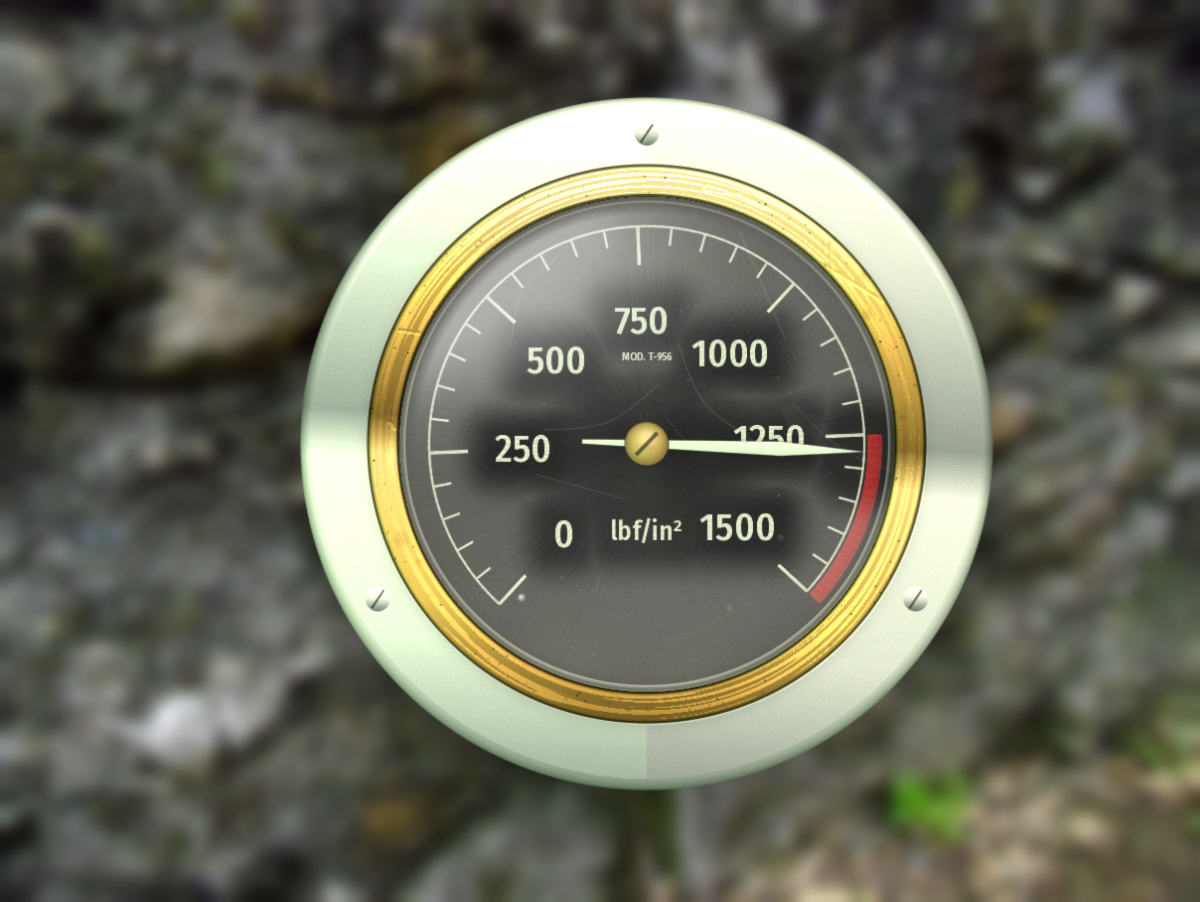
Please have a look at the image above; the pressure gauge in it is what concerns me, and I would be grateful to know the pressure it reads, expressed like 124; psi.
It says 1275; psi
